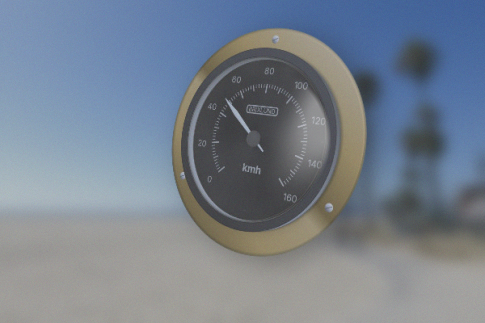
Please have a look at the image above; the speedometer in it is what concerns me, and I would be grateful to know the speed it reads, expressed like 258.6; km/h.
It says 50; km/h
